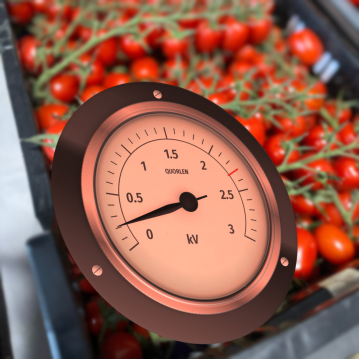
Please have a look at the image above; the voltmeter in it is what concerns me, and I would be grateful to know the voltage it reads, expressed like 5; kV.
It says 0.2; kV
